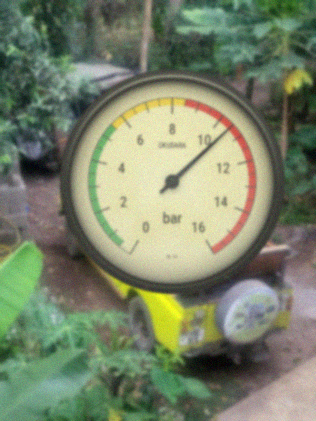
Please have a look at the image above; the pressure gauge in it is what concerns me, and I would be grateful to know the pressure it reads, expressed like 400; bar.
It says 10.5; bar
